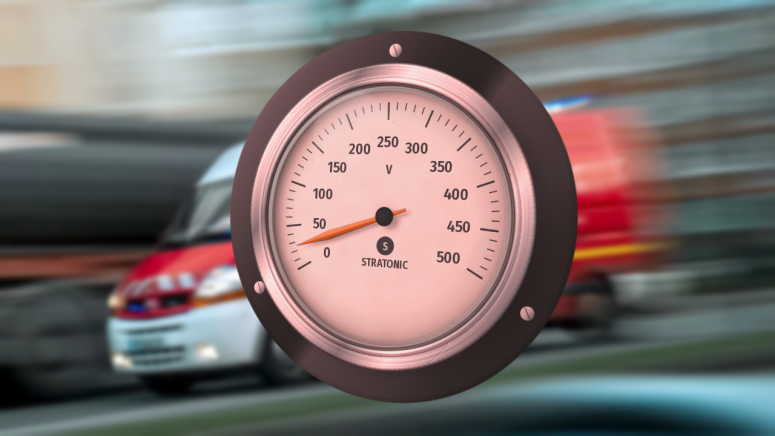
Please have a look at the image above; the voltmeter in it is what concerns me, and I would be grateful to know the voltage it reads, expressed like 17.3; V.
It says 25; V
